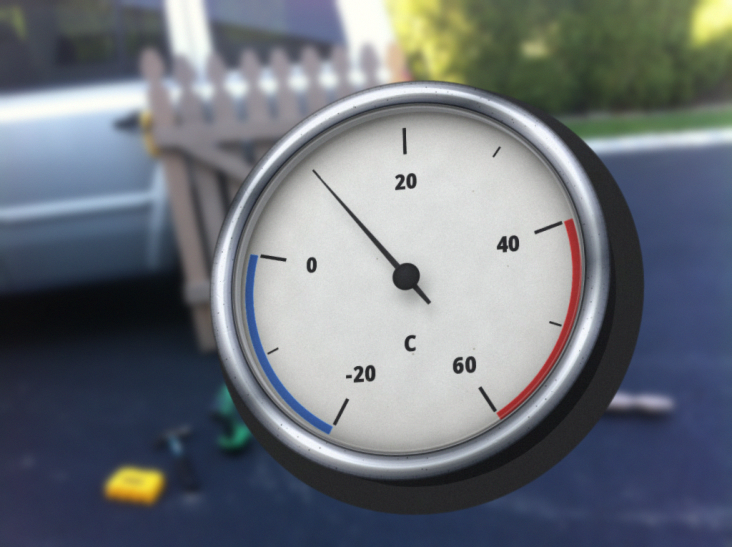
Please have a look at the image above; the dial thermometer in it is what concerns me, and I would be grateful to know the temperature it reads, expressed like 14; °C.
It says 10; °C
